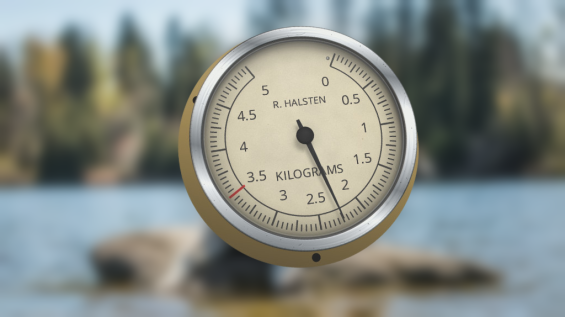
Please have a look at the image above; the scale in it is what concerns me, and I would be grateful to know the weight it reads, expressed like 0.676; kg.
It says 2.25; kg
